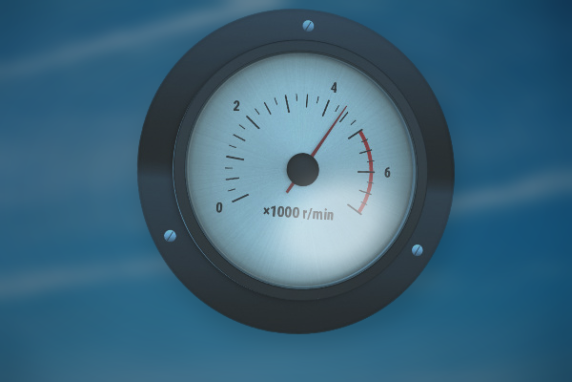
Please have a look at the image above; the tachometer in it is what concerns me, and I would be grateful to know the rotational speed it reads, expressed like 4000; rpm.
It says 4375; rpm
